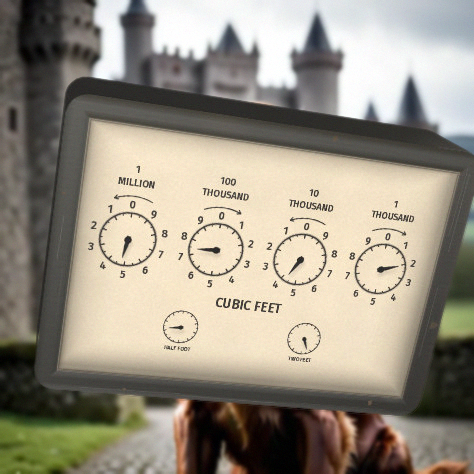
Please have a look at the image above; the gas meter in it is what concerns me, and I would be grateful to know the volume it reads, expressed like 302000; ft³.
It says 474200; ft³
